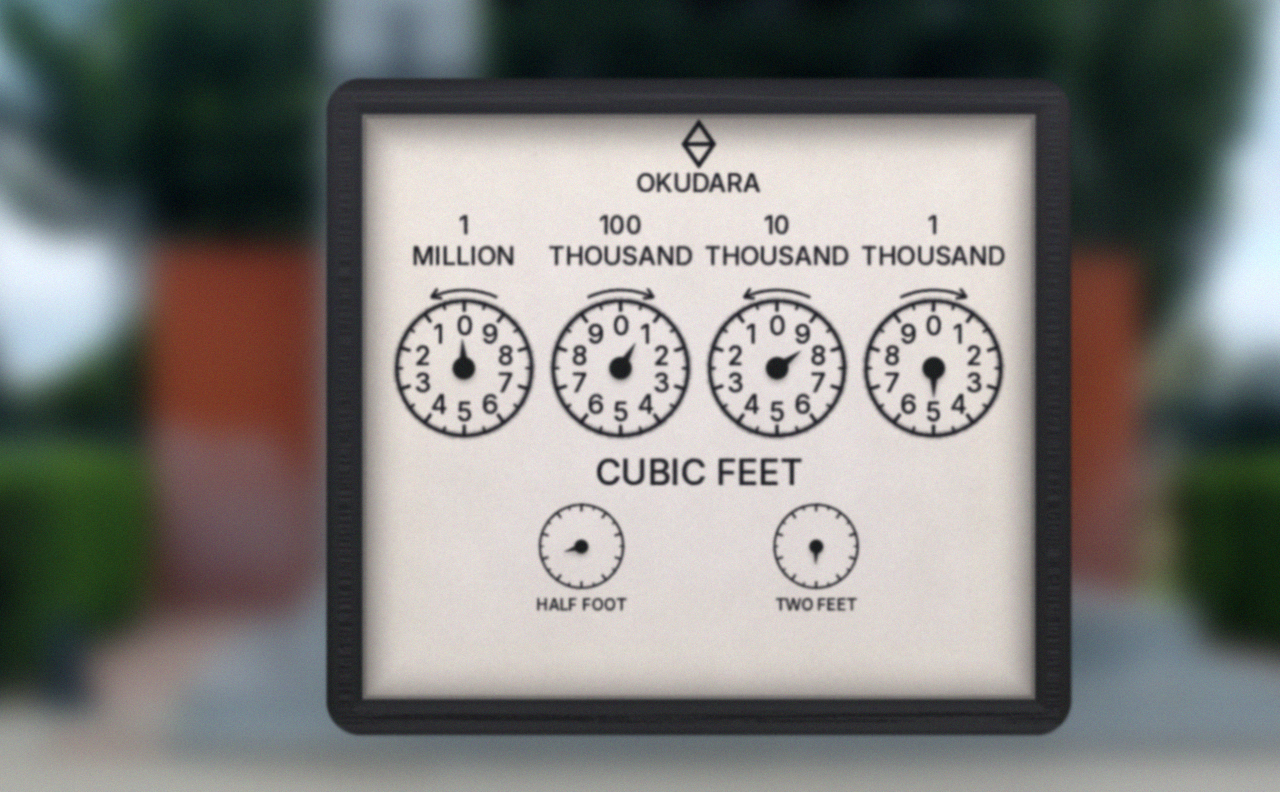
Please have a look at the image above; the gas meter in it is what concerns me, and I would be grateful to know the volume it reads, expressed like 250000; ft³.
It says 8500; ft³
